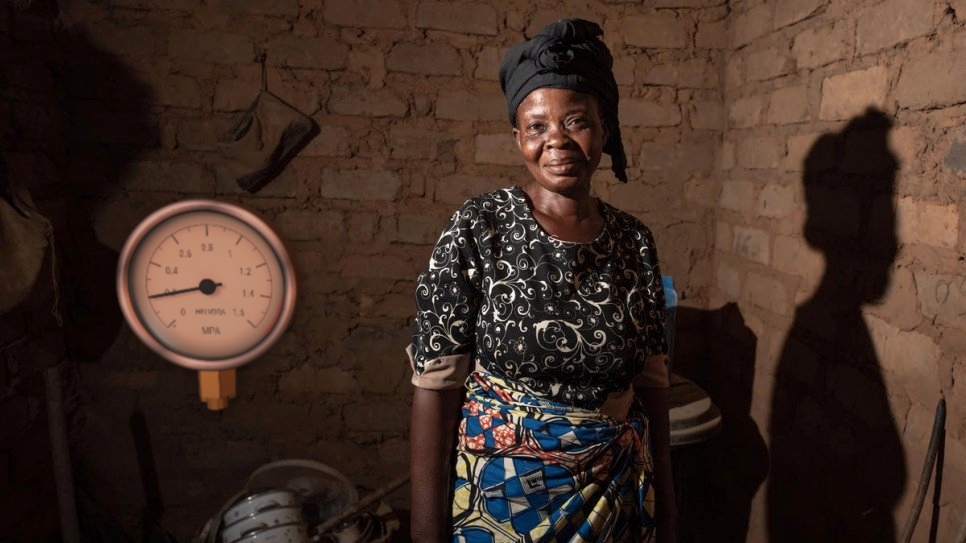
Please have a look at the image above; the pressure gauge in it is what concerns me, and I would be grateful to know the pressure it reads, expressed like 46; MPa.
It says 0.2; MPa
